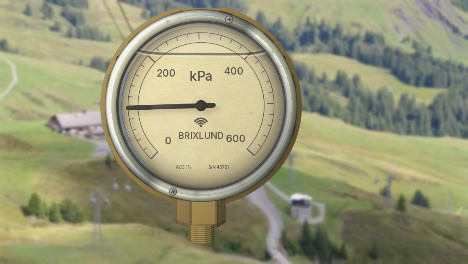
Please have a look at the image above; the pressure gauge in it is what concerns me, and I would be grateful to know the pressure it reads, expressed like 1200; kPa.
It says 100; kPa
